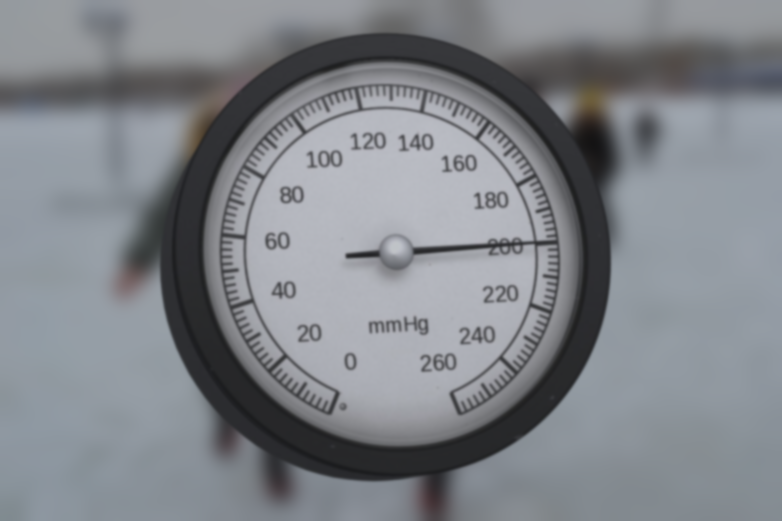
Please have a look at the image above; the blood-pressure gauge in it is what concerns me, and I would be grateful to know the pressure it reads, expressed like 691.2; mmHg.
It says 200; mmHg
